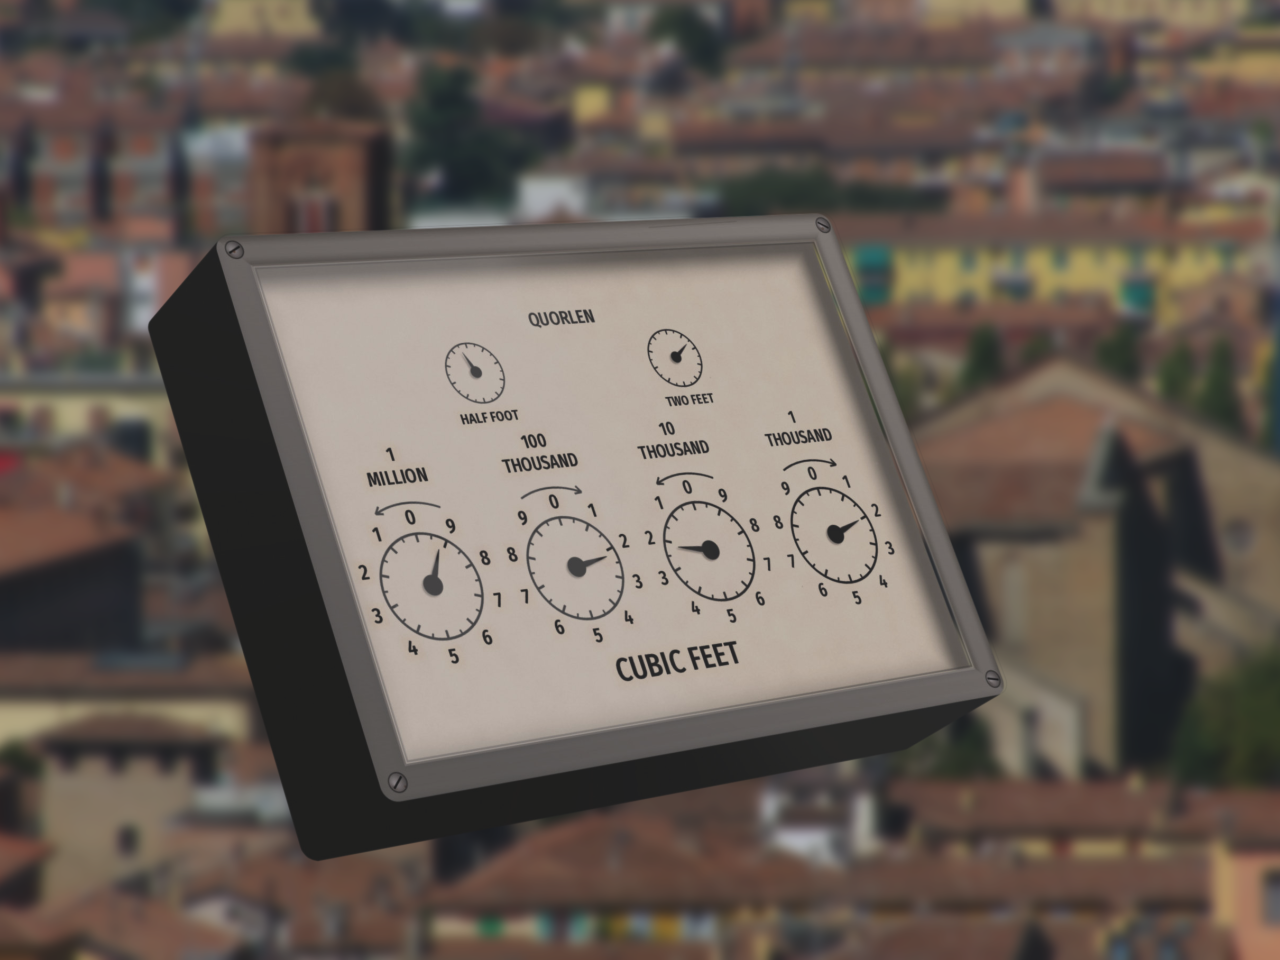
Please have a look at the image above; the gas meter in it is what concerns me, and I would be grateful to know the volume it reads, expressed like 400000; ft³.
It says 922200; ft³
